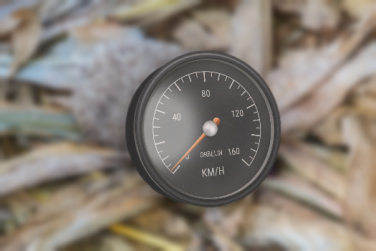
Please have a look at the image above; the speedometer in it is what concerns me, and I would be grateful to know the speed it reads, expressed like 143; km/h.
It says 2.5; km/h
